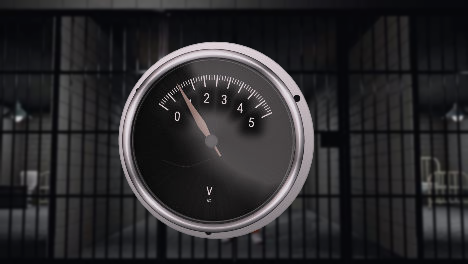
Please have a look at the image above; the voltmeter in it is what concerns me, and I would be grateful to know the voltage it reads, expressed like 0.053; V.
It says 1; V
